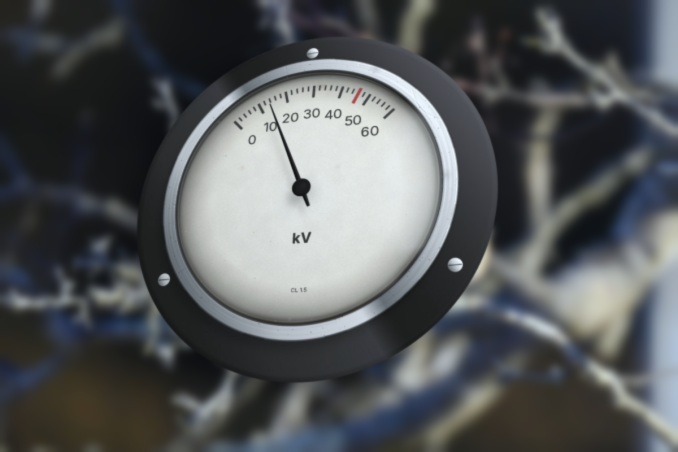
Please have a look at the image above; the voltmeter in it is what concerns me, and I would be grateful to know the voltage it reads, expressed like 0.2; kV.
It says 14; kV
